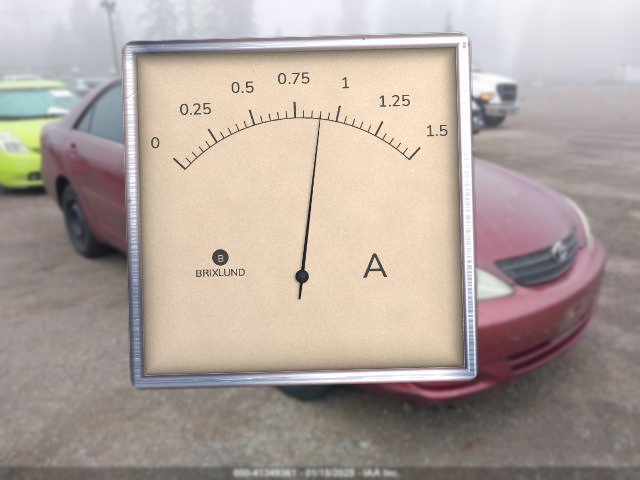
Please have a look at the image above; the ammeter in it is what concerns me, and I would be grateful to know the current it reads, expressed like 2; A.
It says 0.9; A
